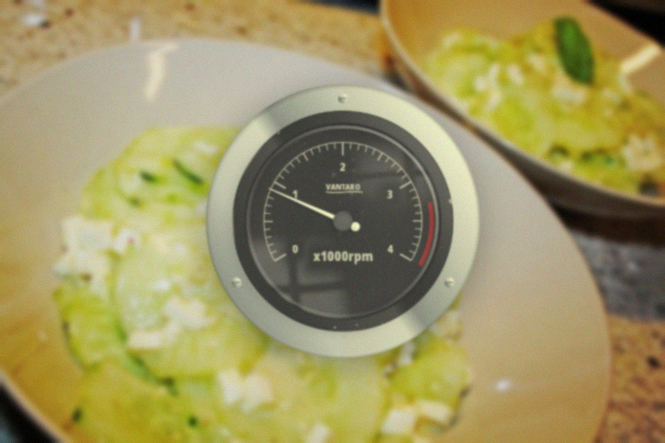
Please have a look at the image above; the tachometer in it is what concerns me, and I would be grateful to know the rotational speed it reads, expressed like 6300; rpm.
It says 900; rpm
